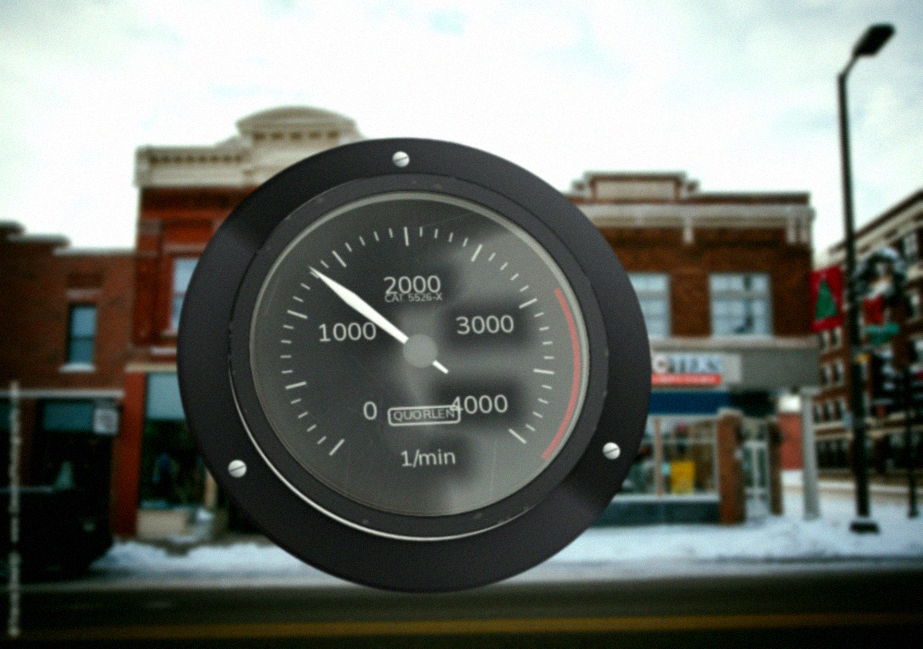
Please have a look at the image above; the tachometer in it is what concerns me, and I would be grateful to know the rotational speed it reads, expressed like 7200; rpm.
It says 1300; rpm
